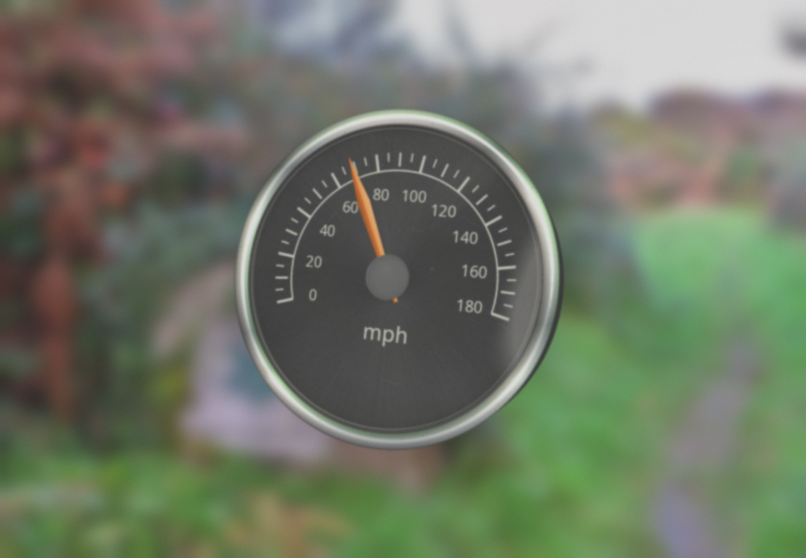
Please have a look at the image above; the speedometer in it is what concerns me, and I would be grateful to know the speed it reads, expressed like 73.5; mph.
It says 70; mph
